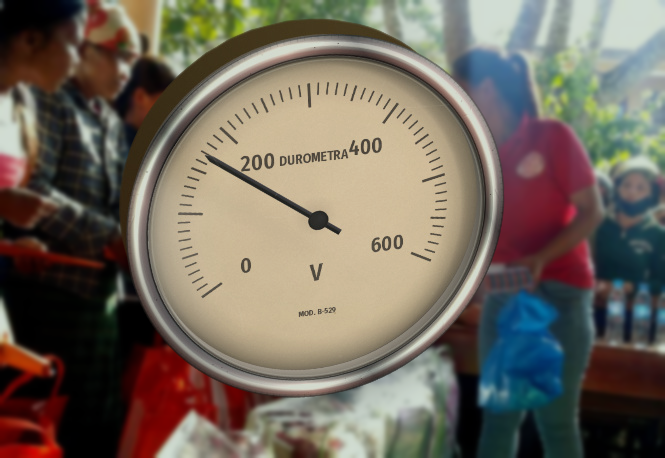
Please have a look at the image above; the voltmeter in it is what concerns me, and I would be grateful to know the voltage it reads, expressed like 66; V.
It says 170; V
